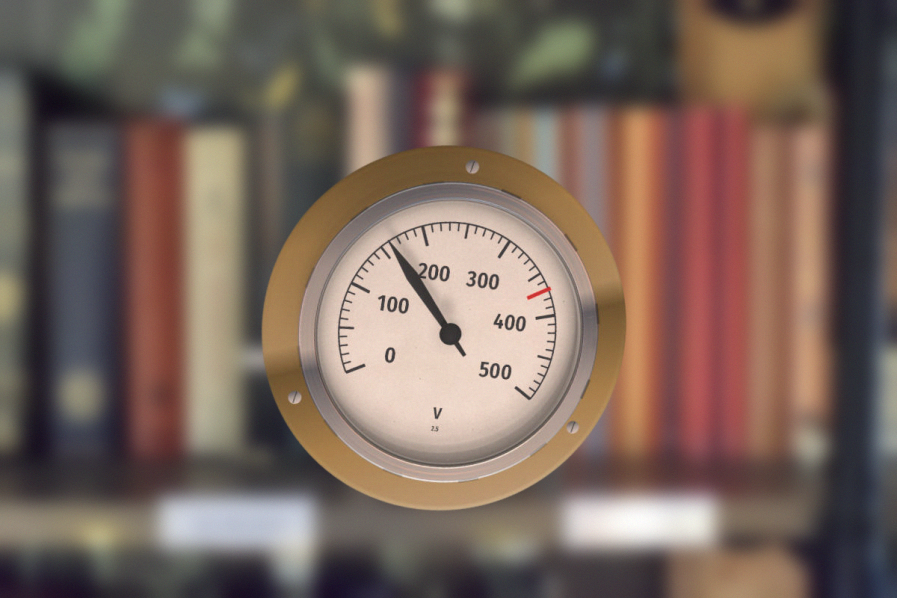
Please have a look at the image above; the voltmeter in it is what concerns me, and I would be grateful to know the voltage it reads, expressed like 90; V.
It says 160; V
